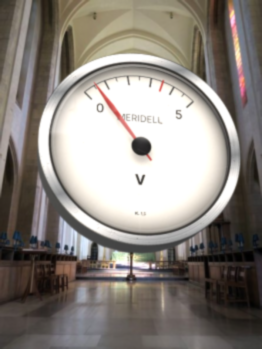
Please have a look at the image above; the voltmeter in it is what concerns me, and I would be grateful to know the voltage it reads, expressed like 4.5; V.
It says 0.5; V
